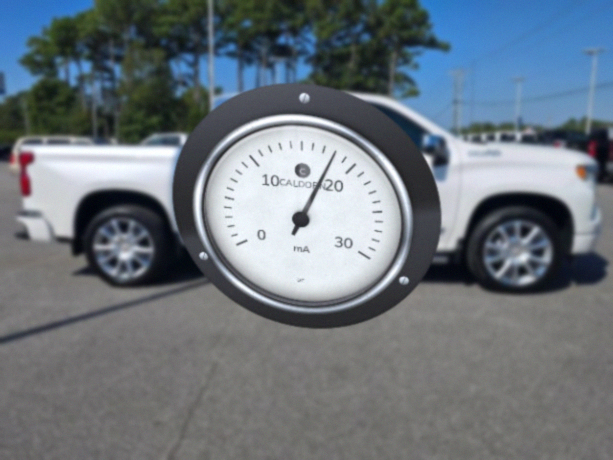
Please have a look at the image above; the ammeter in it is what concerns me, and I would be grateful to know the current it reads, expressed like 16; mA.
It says 18; mA
